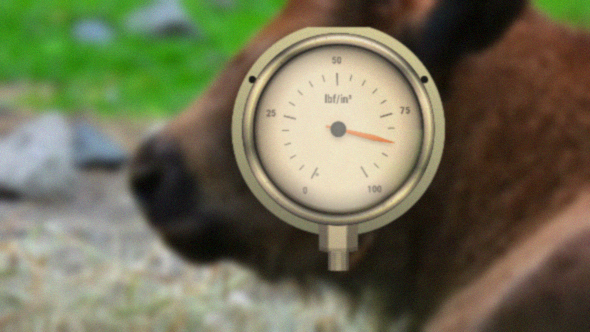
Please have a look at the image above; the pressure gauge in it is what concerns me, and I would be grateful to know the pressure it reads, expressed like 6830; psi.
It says 85; psi
